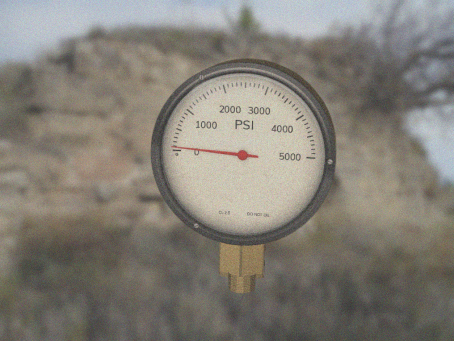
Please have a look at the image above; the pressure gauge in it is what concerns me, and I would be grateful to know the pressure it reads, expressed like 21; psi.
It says 100; psi
